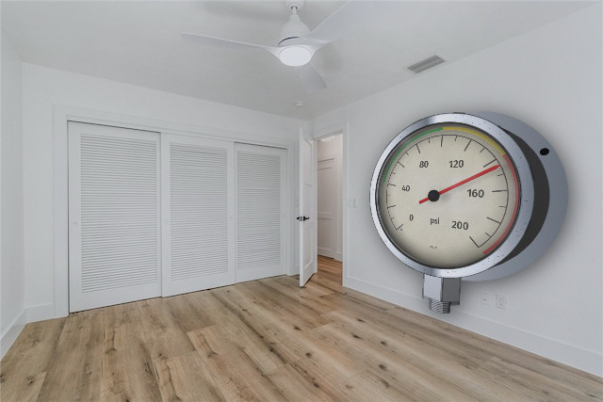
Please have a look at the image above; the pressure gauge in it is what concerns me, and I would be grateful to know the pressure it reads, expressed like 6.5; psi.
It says 145; psi
